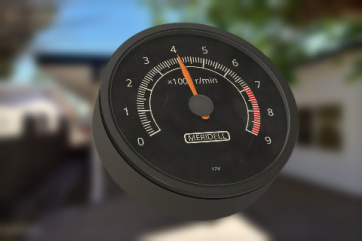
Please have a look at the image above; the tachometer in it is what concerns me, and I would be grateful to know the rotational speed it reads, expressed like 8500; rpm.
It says 4000; rpm
